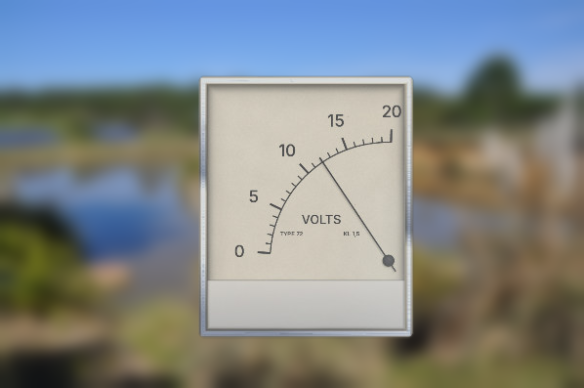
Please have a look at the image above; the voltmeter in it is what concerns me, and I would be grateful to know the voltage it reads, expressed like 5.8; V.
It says 12; V
